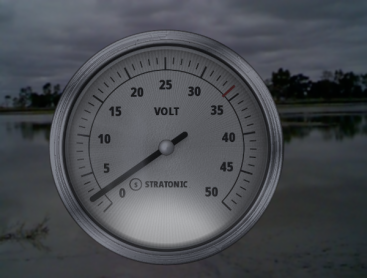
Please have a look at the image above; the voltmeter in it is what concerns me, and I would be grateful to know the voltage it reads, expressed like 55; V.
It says 2; V
